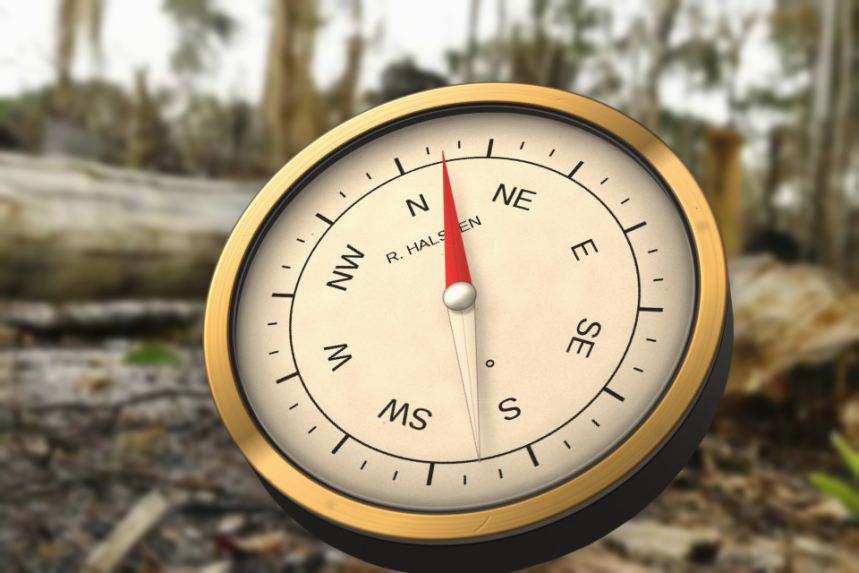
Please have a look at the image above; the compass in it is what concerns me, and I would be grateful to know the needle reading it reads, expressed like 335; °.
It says 15; °
